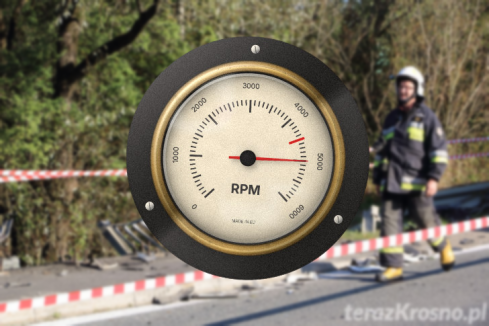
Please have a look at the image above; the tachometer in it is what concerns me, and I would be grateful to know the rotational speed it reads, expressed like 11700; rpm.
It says 5000; rpm
